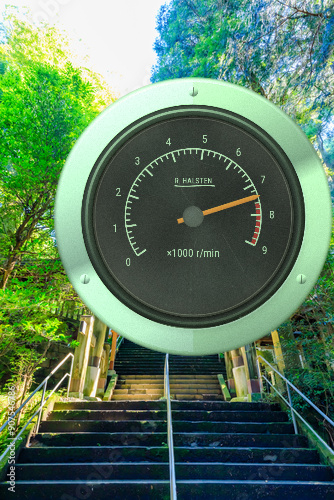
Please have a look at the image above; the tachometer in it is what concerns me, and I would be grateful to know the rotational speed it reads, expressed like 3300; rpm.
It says 7400; rpm
